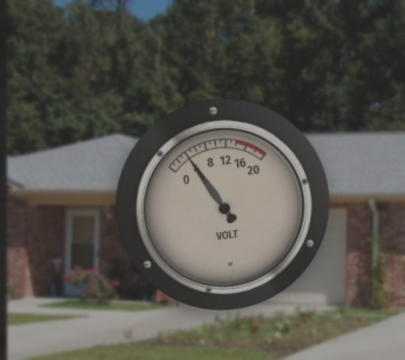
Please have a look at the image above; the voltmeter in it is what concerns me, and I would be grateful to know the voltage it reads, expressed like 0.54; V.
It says 4; V
